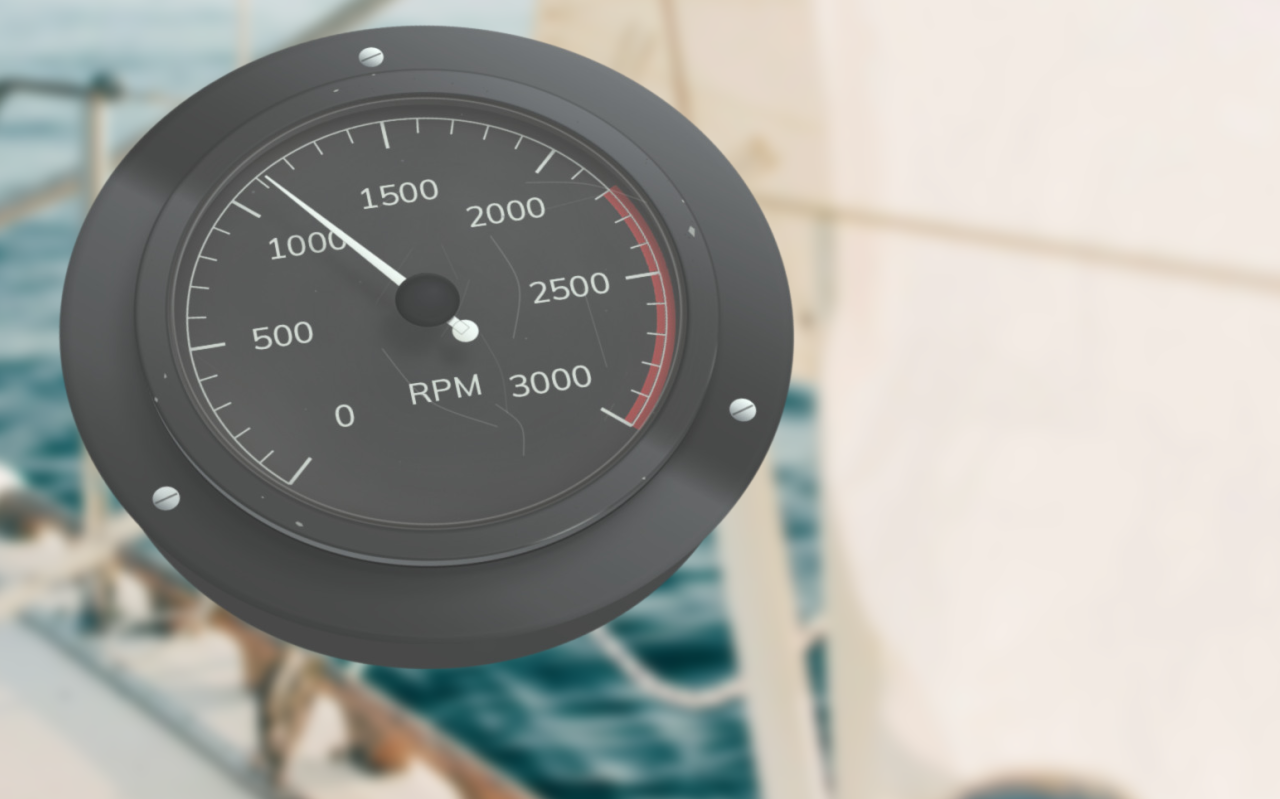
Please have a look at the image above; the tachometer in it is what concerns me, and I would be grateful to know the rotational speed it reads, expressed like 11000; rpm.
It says 1100; rpm
